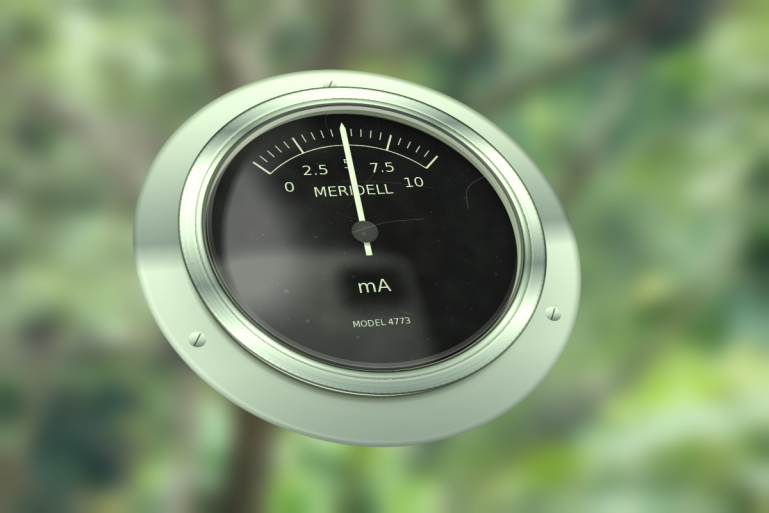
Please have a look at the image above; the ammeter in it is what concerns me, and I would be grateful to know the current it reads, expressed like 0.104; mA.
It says 5; mA
